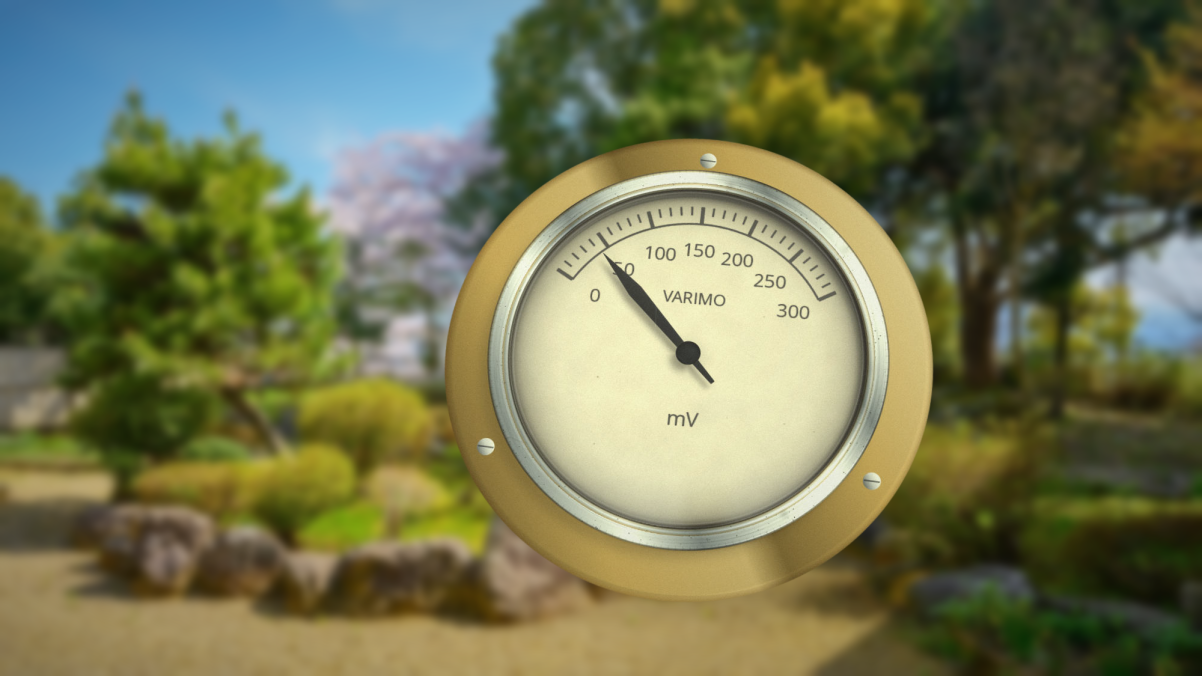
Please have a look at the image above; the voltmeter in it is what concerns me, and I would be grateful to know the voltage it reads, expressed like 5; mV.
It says 40; mV
